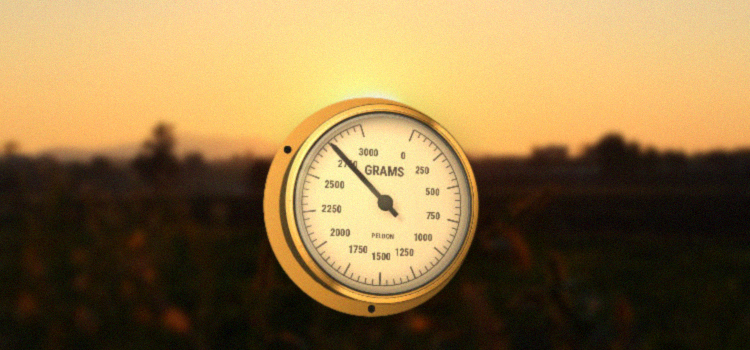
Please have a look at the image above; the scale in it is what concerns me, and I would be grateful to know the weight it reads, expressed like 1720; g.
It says 2750; g
